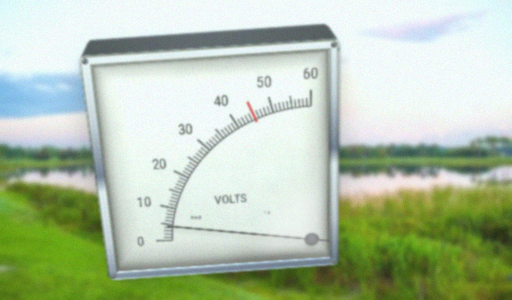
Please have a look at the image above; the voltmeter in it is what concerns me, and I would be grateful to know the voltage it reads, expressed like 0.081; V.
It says 5; V
